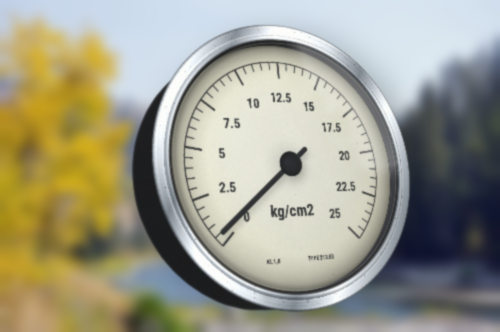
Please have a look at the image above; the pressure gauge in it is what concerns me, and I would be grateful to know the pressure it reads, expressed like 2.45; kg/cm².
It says 0.5; kg/cm²
